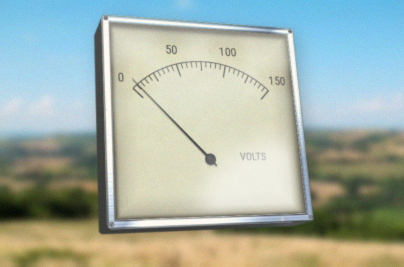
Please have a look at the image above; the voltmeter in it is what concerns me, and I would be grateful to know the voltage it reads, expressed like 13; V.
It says 5; V
